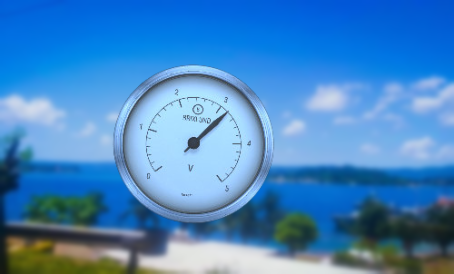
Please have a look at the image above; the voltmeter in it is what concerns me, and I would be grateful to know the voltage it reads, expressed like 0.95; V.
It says 3.2; V
